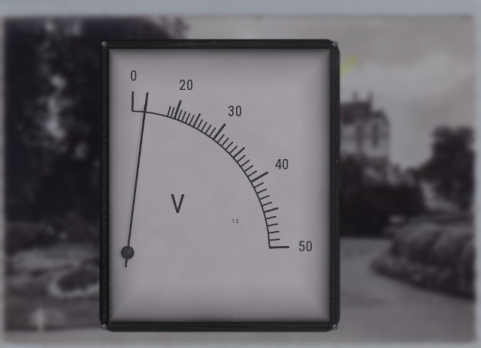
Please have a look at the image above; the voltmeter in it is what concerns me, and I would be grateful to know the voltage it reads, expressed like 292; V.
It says 10; V
